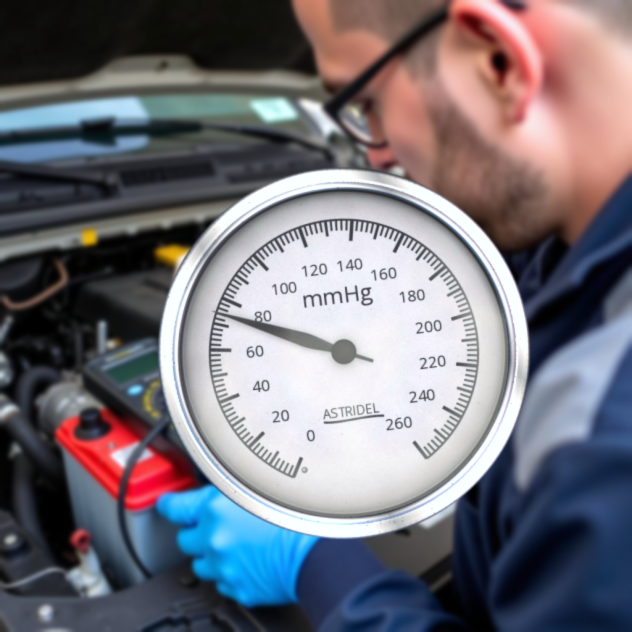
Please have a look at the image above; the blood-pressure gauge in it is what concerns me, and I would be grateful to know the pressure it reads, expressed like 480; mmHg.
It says 74; mmHg
